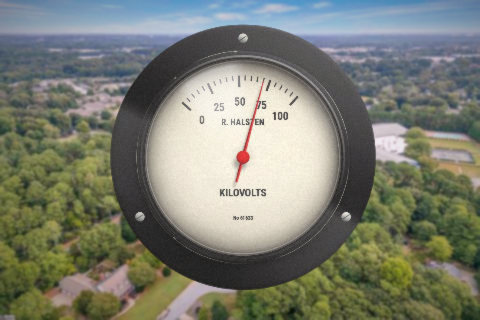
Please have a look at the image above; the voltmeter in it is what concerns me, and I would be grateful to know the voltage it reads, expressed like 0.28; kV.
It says 70; kV
